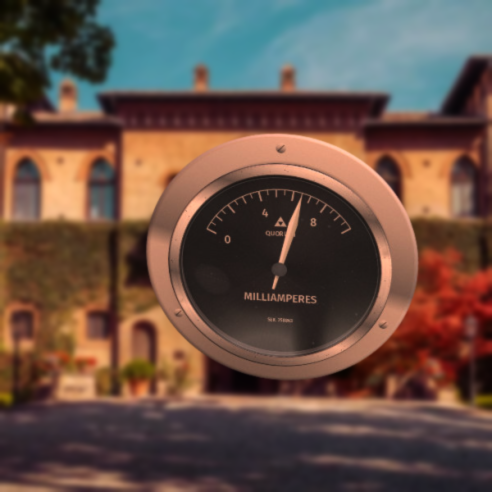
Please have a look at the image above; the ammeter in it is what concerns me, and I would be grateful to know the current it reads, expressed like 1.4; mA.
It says 6.5; mA
